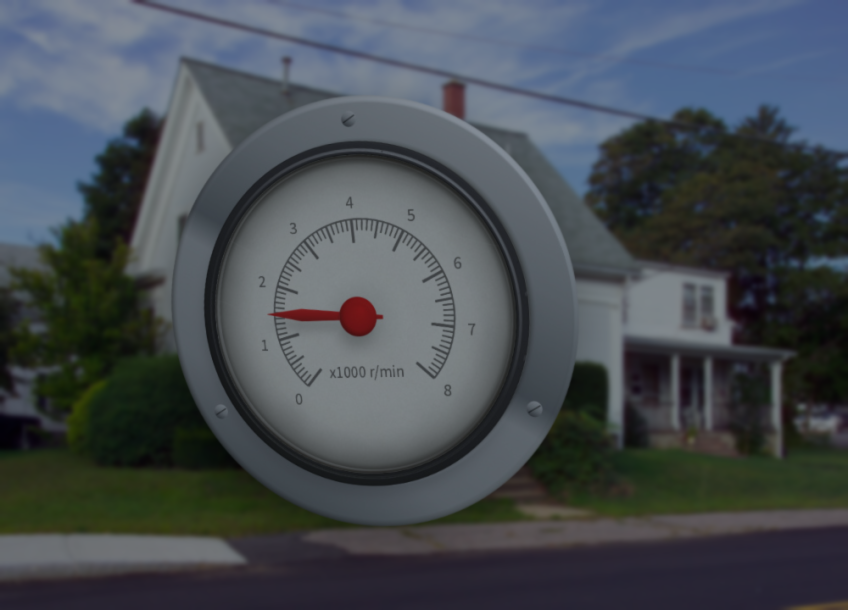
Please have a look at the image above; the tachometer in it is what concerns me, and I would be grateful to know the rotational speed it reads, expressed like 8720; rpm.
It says 1500; rpm
